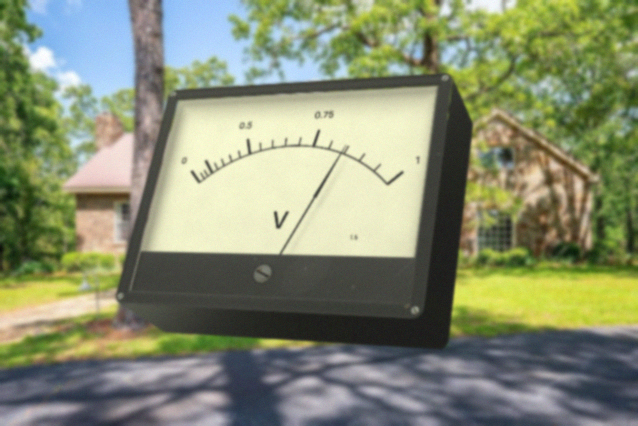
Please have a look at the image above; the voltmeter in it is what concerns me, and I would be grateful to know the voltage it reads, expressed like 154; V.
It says 0.85; V
